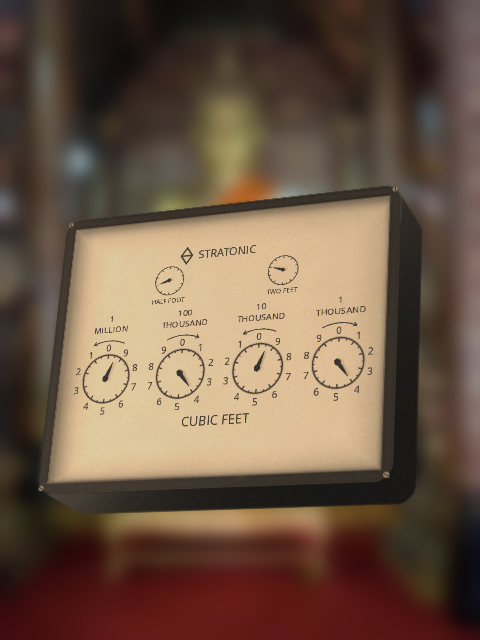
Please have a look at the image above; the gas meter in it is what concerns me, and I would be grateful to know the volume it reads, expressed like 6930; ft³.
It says 939400; ft³
